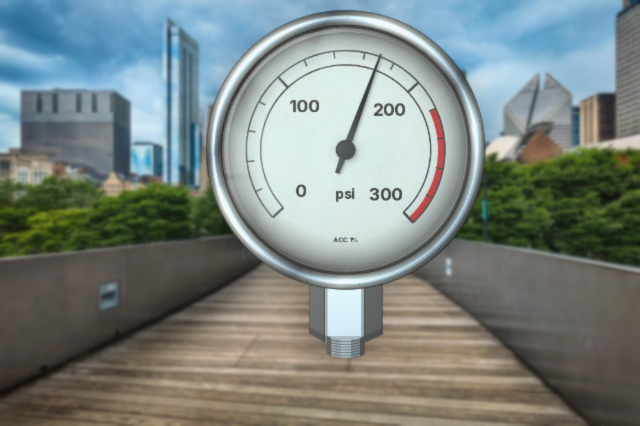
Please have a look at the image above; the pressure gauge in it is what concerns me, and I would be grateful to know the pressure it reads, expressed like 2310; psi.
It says 170; psi
